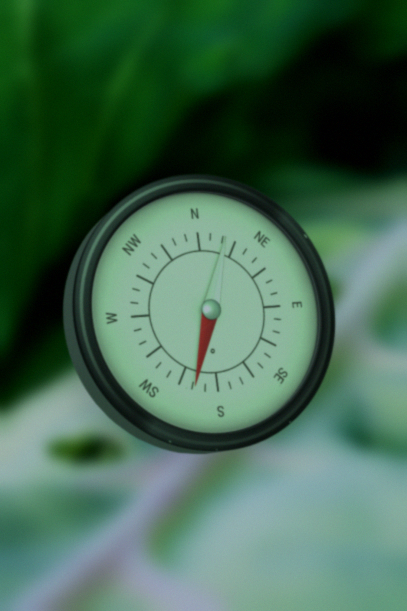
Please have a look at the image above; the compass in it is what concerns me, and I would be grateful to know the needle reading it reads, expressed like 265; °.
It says 200; °
